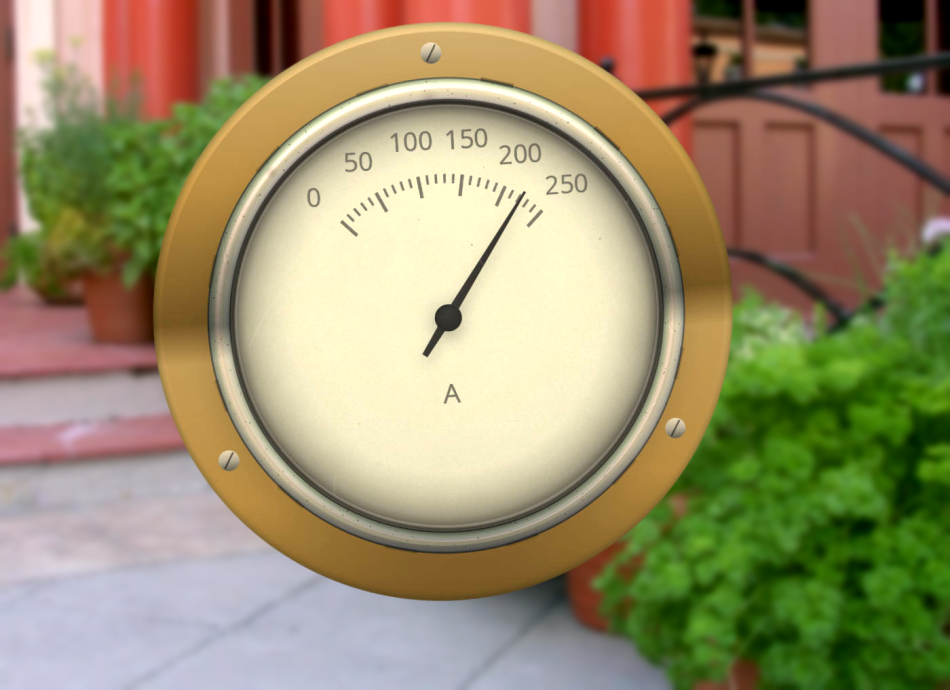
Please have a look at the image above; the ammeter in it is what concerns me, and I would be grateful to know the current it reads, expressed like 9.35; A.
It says 220; A
